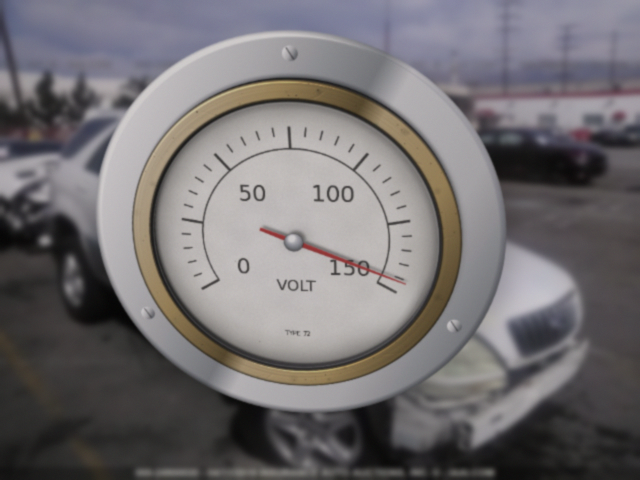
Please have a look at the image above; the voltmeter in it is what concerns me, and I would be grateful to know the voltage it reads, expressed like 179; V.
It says 145; V
